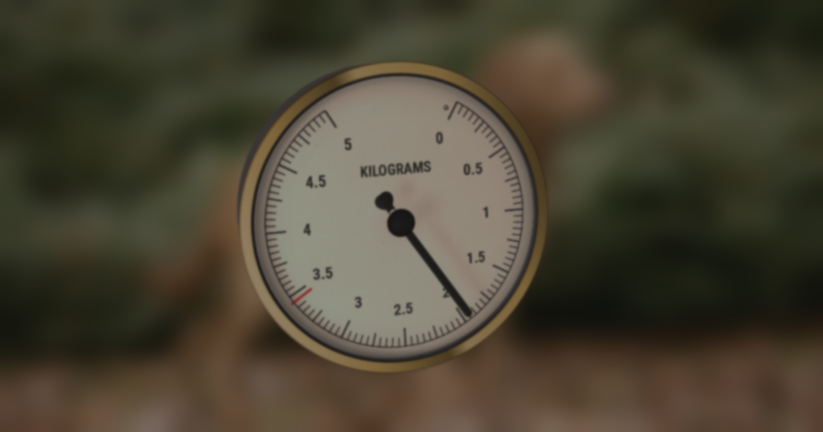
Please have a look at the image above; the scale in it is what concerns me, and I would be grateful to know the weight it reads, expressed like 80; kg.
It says 1.95; kg
